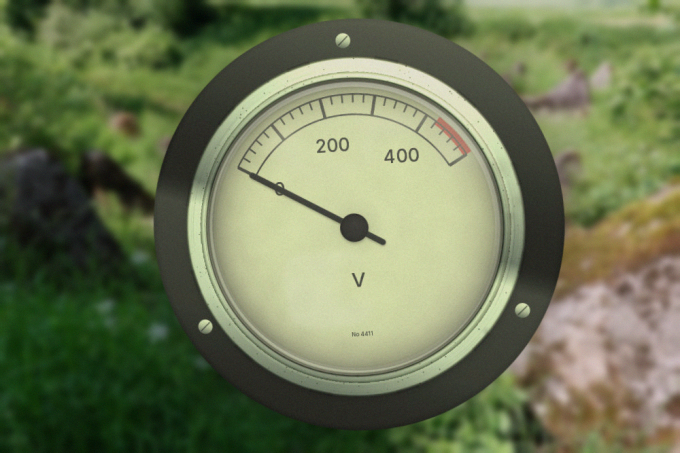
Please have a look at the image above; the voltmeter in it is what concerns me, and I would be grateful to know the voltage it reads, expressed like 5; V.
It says 0; V
